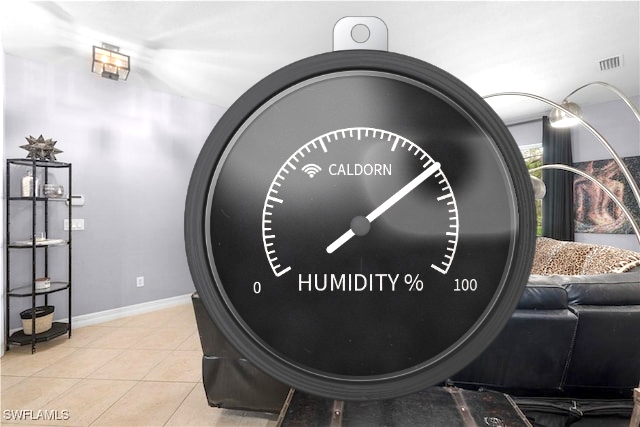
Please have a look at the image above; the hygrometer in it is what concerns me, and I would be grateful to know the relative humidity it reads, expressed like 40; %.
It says 72; %
